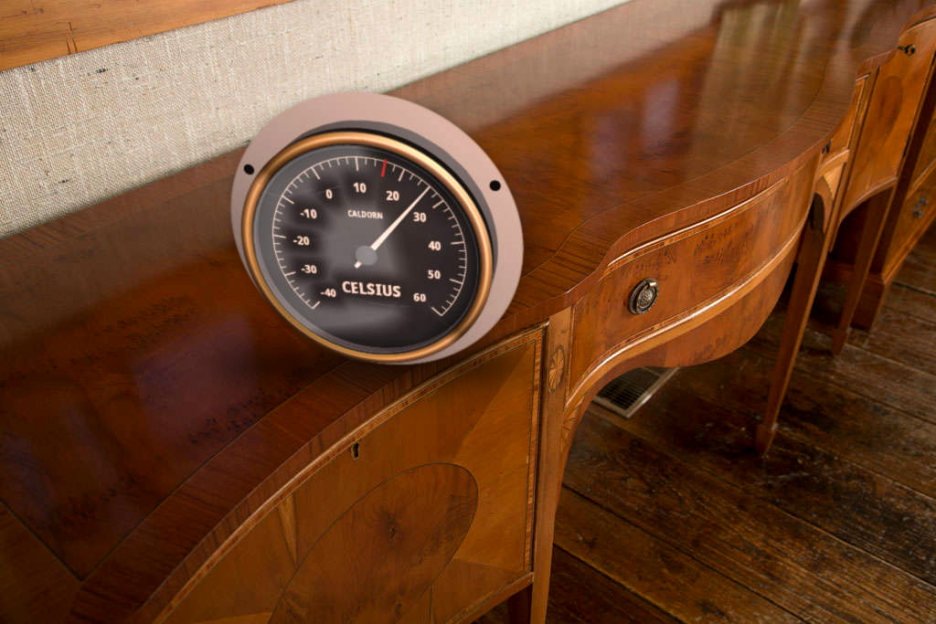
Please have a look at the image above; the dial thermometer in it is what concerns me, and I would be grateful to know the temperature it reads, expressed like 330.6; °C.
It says 26; °C
